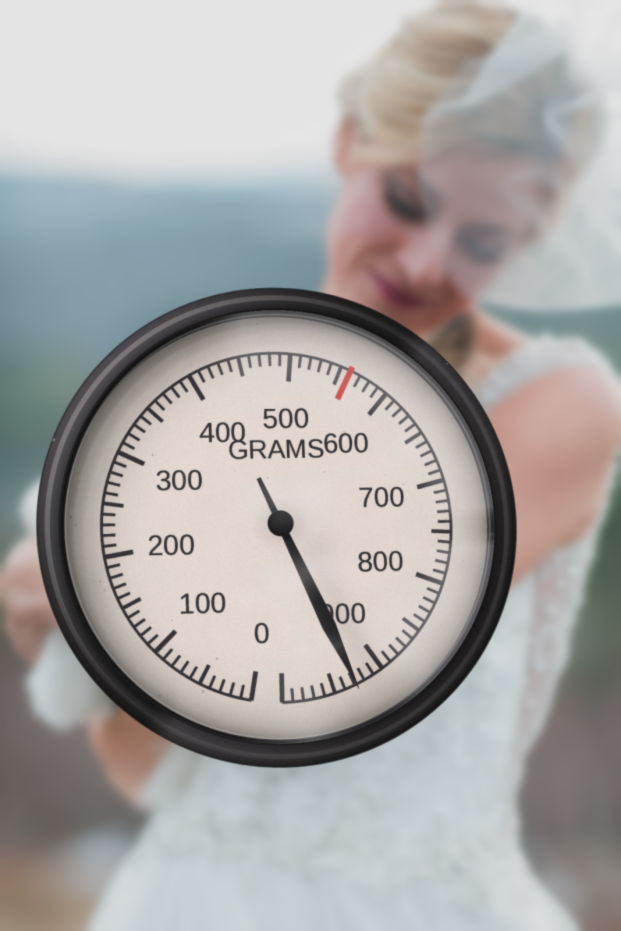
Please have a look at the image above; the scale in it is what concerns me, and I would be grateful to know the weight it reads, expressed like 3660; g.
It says 930; g
